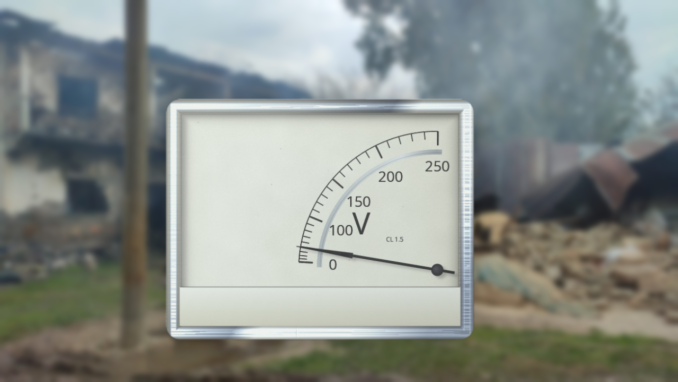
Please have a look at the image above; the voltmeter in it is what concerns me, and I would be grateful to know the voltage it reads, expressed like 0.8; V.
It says 50; V
